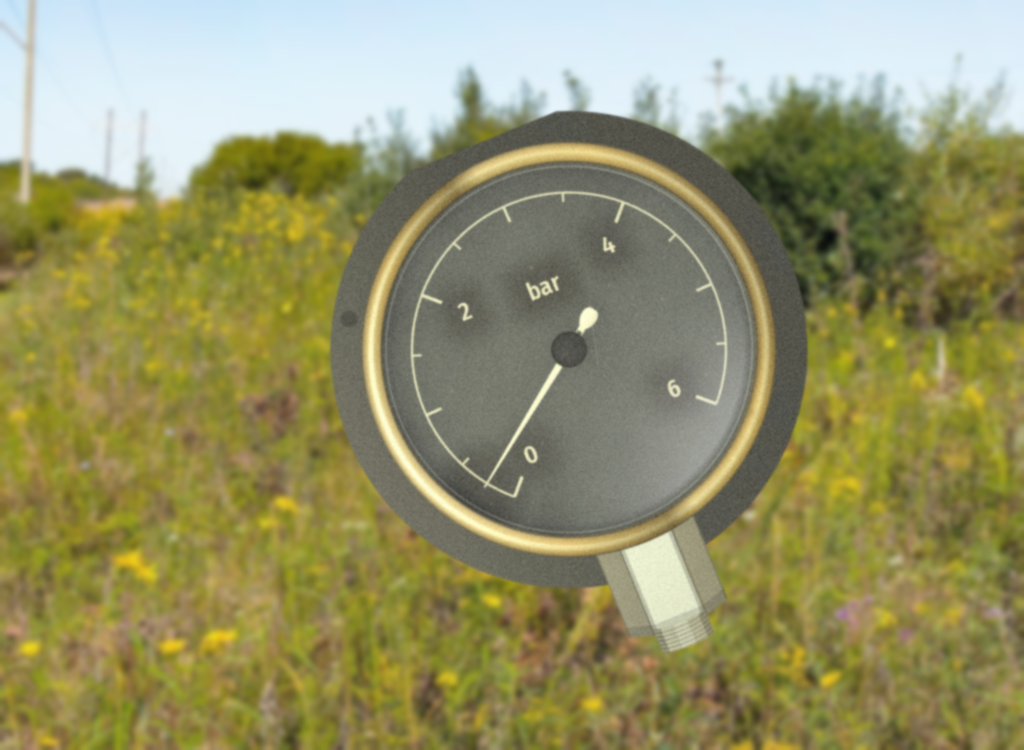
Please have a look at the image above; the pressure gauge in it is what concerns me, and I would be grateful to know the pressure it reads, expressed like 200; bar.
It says 0.25; bar
